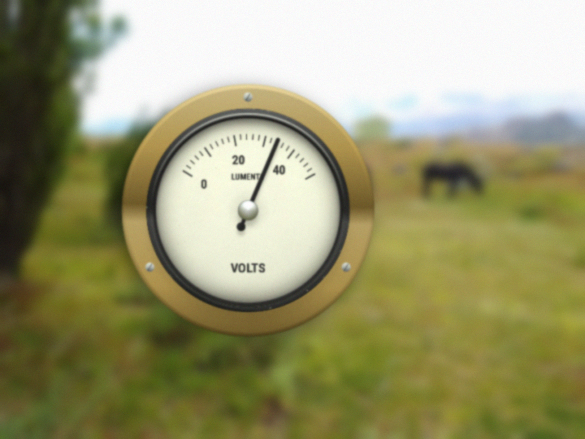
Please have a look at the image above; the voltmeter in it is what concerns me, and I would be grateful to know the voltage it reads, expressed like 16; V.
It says 34; V
